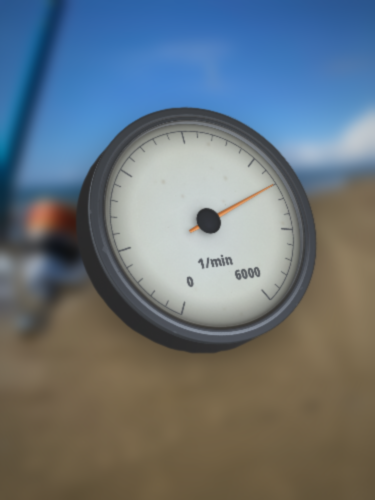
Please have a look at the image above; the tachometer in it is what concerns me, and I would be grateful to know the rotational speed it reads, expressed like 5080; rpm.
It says 4400; rpm
